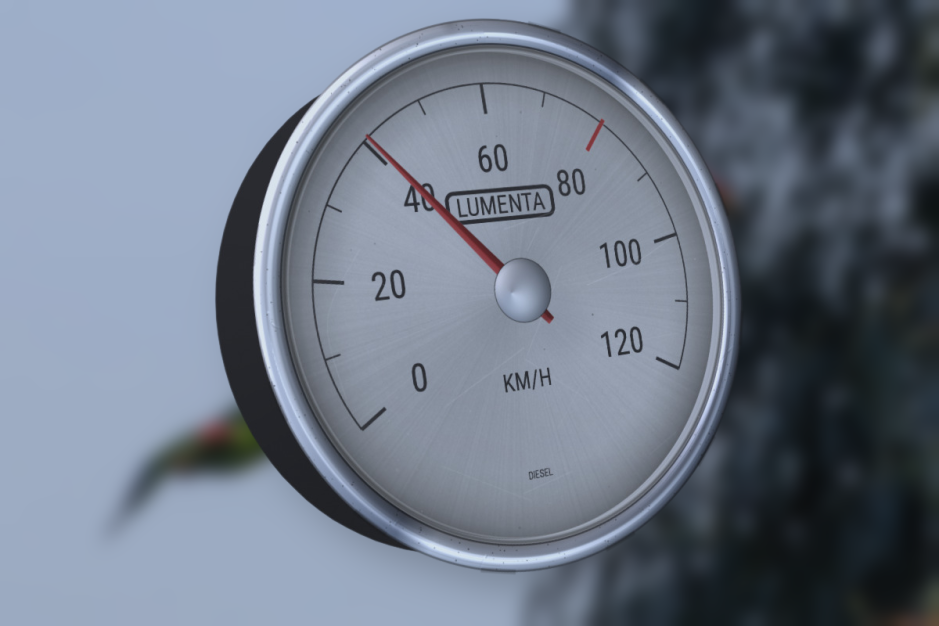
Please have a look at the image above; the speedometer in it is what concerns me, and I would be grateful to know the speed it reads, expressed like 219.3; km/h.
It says 40; km/h
